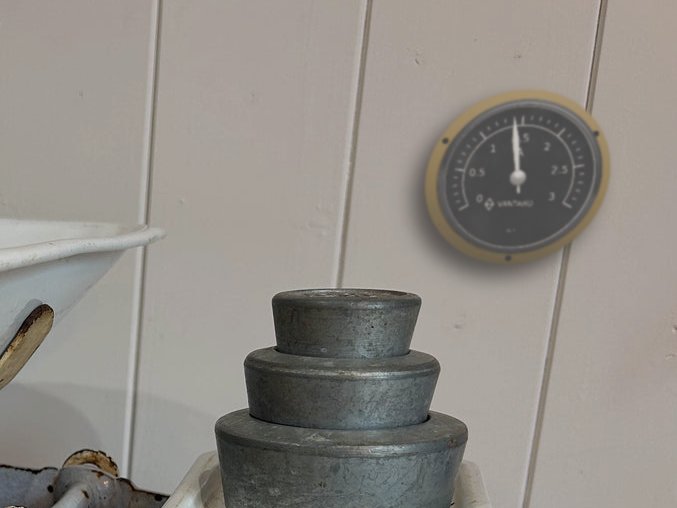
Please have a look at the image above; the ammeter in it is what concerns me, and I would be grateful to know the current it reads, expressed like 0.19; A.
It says 1.4; A
